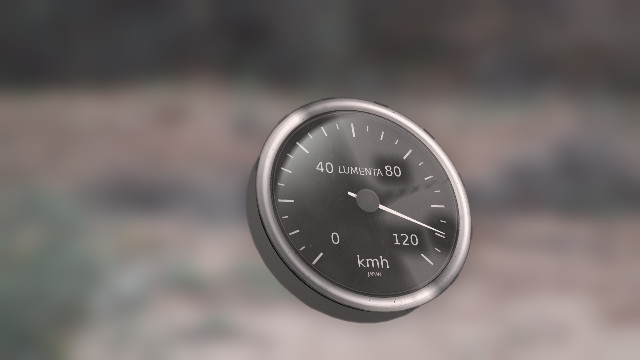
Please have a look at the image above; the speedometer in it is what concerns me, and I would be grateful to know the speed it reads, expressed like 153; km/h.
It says 110; km/h
